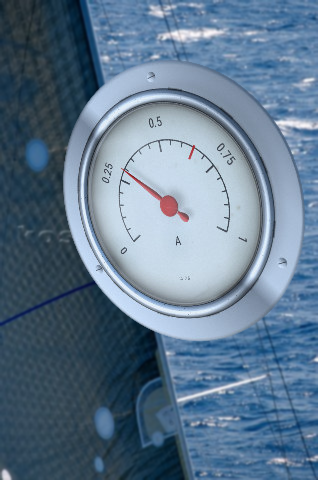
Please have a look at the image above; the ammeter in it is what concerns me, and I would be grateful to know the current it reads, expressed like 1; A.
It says 0.3; A
